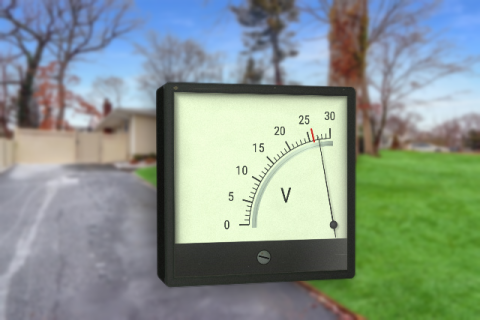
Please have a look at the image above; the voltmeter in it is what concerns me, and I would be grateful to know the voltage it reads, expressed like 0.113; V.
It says 27; V
